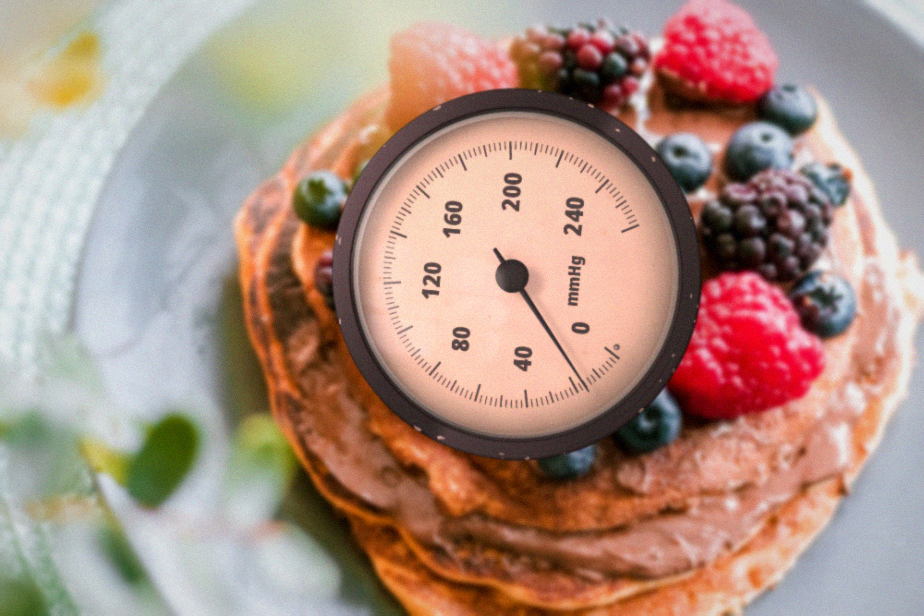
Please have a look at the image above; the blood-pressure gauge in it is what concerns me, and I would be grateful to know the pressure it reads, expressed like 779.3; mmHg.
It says 16; mmHg
